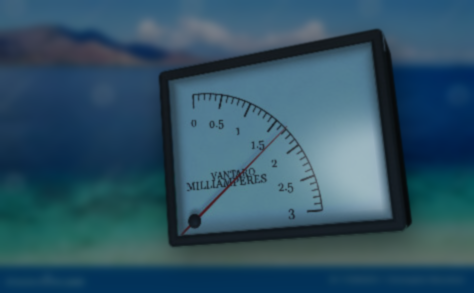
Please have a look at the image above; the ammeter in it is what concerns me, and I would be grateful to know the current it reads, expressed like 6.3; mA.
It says 1.7; mA
